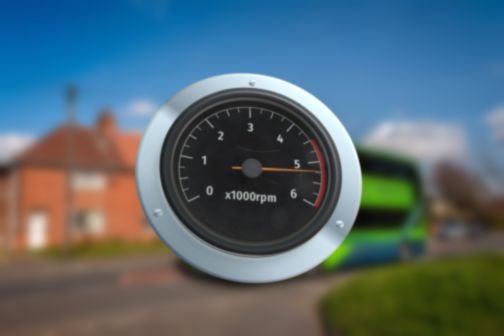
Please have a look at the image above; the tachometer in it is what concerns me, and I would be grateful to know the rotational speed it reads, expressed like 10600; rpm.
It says 5250; rpm
